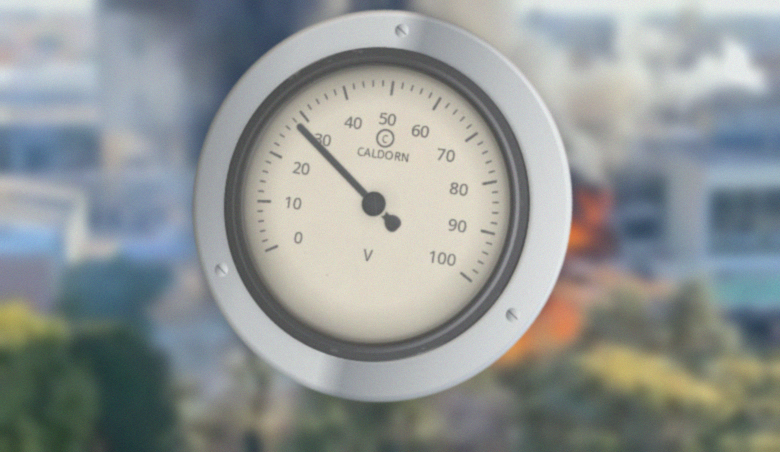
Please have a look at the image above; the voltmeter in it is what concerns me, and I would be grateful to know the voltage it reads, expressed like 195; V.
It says 28; V
